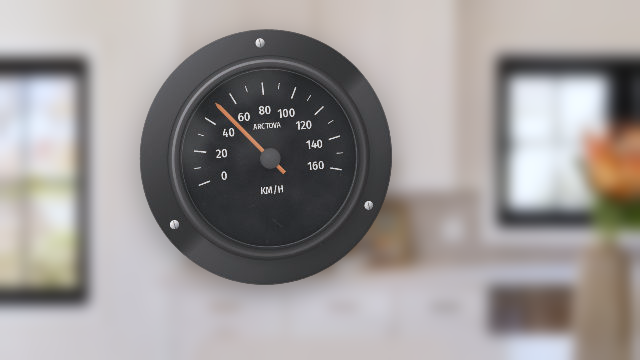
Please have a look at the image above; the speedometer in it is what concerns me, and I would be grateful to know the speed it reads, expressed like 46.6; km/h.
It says 50; km/h
